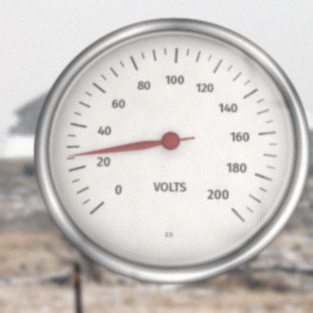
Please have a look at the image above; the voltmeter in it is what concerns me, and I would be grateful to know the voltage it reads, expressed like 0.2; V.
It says 25; V
